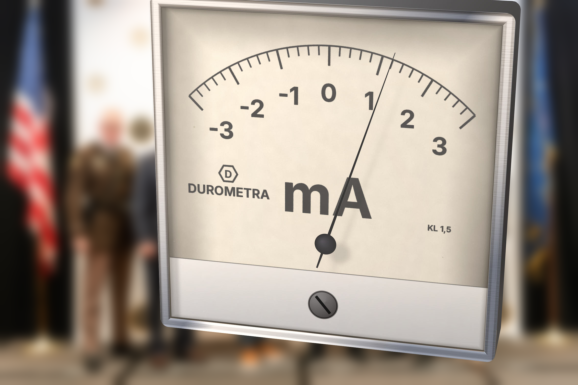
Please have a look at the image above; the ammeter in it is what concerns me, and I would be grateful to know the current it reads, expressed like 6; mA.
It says 1.2; mA
